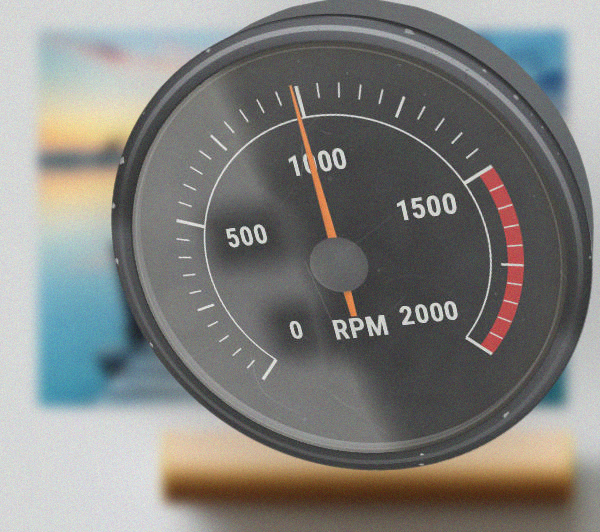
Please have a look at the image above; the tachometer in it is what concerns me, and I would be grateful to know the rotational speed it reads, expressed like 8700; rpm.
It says 1000; rpm
